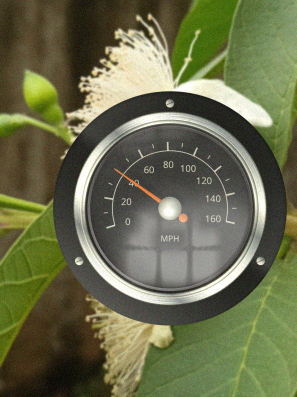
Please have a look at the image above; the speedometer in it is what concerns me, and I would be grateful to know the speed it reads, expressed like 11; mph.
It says 40; mph
